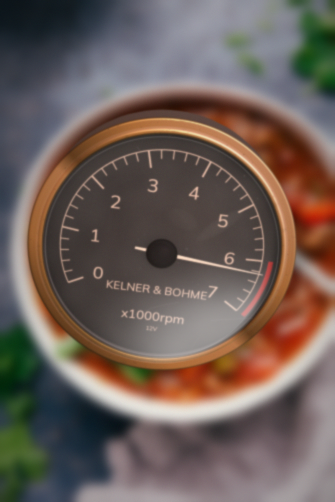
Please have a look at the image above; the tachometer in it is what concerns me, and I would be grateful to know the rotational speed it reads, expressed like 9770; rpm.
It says 6200; rpm
